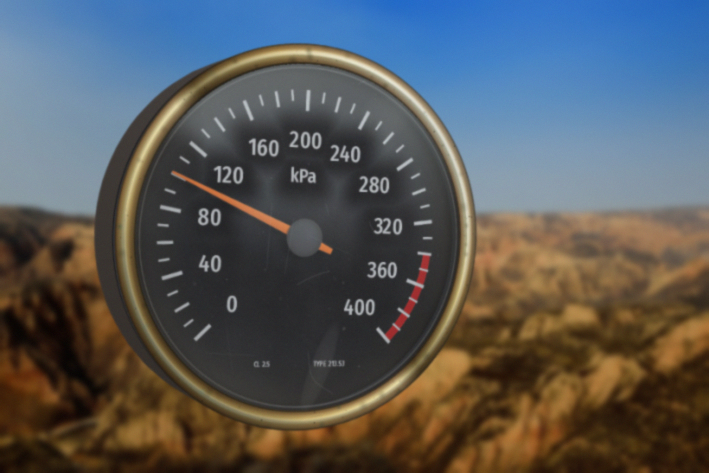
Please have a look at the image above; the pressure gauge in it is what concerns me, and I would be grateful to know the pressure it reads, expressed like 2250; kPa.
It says 100; kPa
